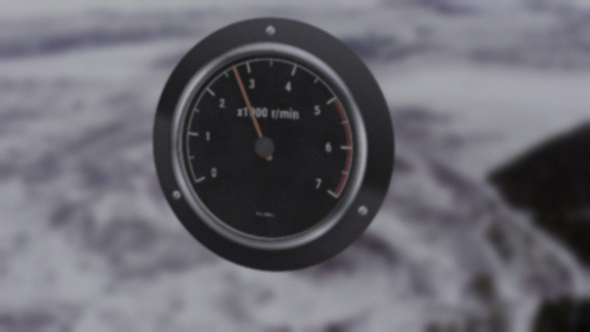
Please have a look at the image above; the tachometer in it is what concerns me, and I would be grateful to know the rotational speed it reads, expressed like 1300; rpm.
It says 2750; rpm
